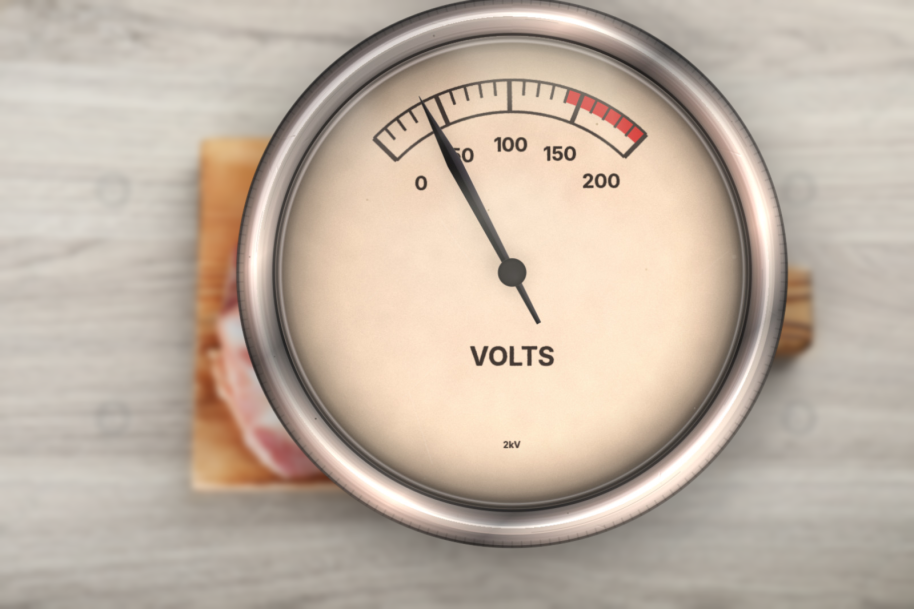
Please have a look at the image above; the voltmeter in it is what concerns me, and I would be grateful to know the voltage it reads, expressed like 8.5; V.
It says 40; V
